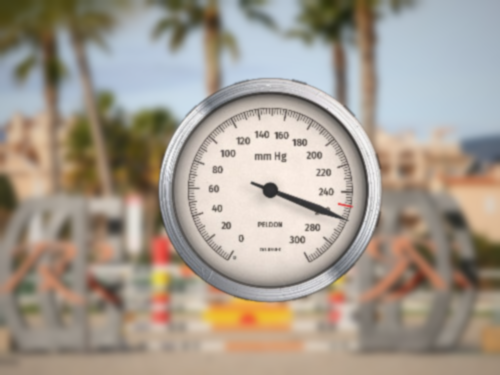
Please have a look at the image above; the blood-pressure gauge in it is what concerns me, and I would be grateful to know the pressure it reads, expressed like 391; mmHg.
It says 260; mmHg
